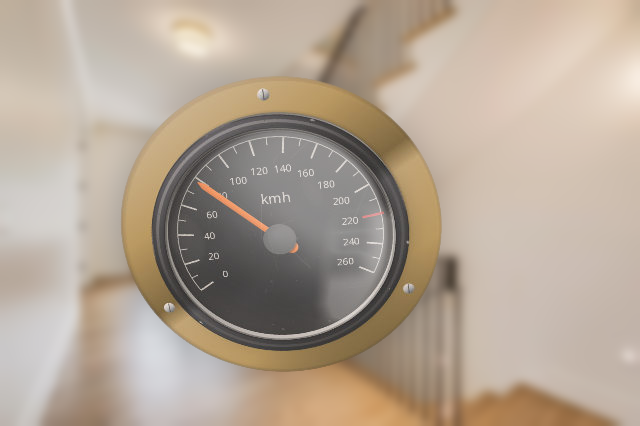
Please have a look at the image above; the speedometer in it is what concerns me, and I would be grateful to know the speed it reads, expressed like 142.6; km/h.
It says 80; km/h
